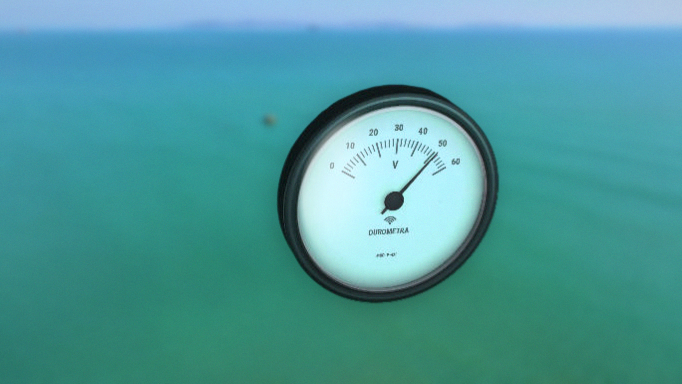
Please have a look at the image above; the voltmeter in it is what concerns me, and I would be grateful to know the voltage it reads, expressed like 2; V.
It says 50; V
